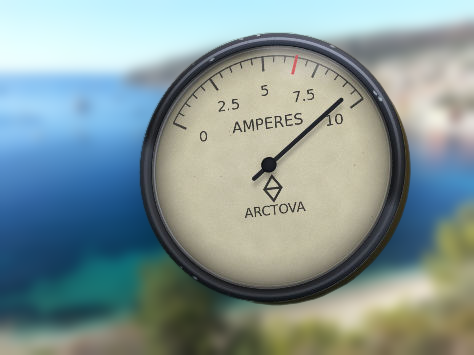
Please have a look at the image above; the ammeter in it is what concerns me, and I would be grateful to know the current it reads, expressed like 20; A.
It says 9.5; A
